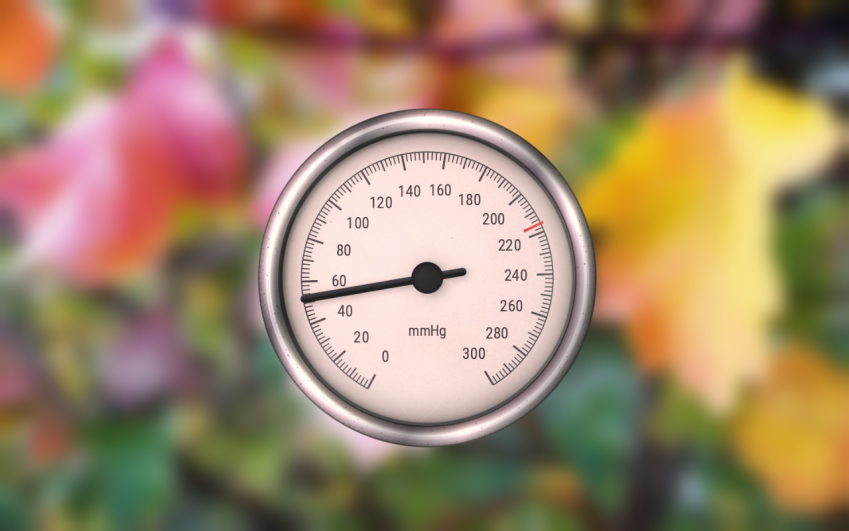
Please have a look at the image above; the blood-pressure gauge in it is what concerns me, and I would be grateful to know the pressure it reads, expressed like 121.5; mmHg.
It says 52; mmHg
